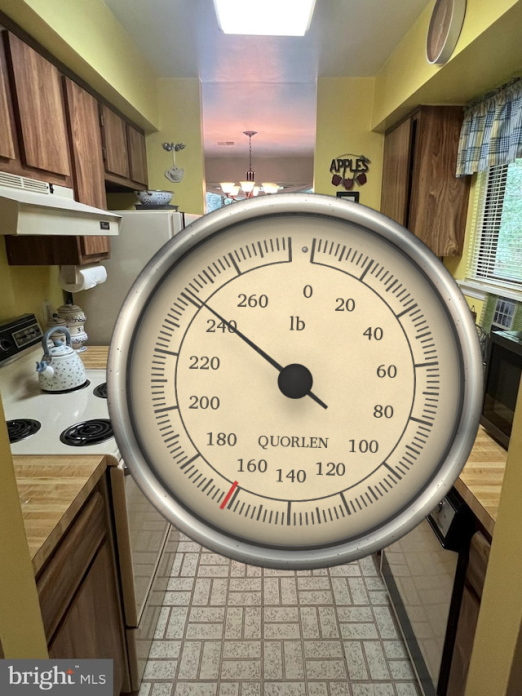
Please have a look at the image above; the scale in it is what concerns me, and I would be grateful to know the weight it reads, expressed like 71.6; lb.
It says 242; lb
